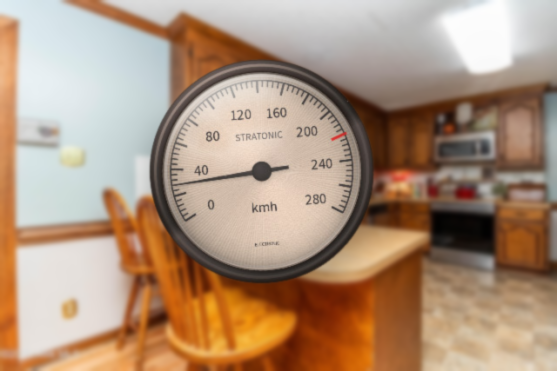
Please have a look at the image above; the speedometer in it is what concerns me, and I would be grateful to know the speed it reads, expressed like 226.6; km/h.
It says 28; km/h
